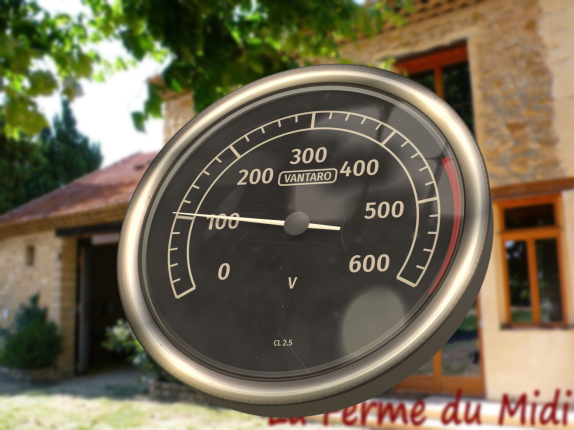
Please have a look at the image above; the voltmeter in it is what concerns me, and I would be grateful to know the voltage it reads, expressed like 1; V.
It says 100; V
